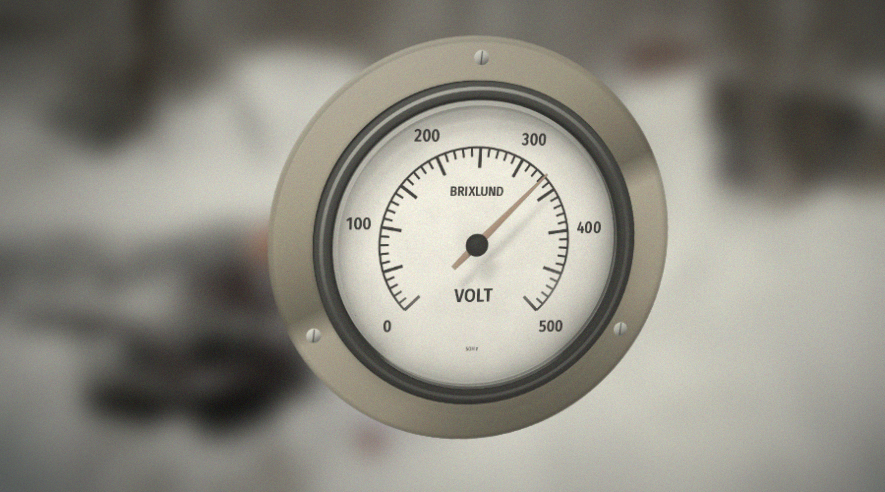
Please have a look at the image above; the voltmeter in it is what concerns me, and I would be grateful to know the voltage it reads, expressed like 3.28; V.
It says 330; V
